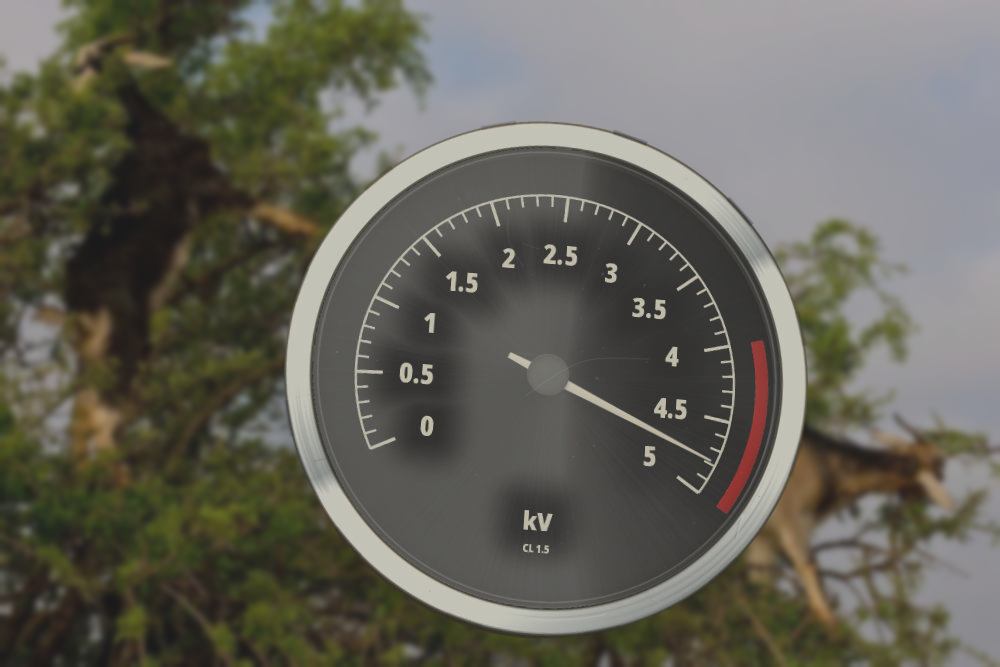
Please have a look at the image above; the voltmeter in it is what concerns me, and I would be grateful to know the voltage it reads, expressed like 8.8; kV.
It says 4.8; kV
